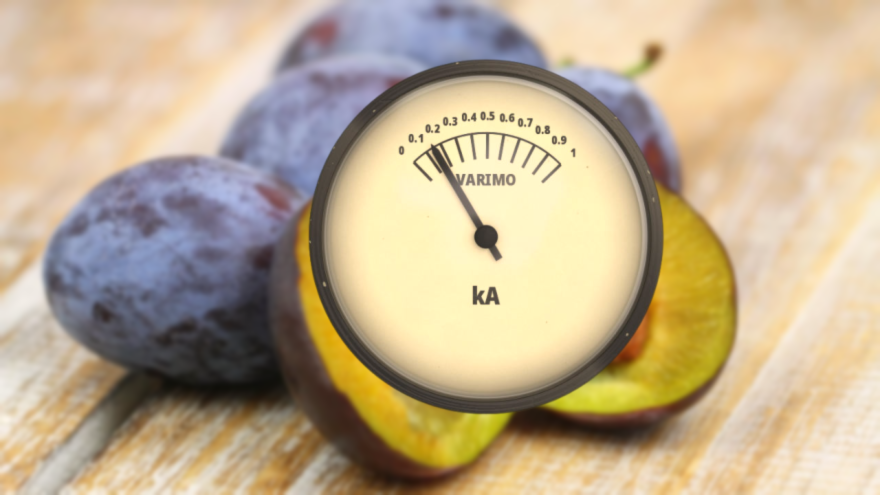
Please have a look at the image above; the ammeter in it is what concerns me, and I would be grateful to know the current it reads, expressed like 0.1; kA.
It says 0.15; kA
